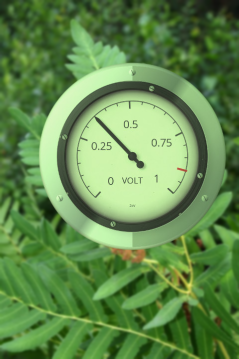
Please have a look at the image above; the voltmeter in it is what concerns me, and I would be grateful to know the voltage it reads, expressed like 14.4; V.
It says 0.35; V
